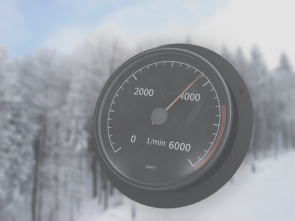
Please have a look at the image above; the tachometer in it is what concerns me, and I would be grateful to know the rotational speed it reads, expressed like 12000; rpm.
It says 3800; rpm
